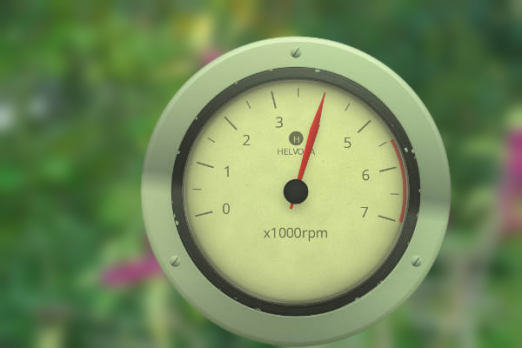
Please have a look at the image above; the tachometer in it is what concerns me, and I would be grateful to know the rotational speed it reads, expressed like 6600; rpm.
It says 4000; rpm
